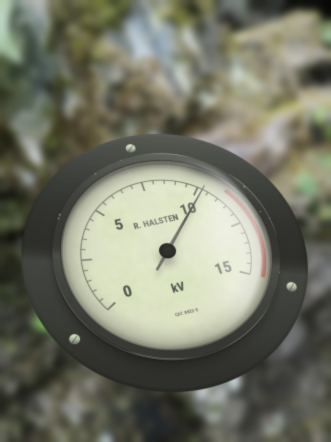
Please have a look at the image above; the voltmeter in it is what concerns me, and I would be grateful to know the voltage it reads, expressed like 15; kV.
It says 10.25; kV
